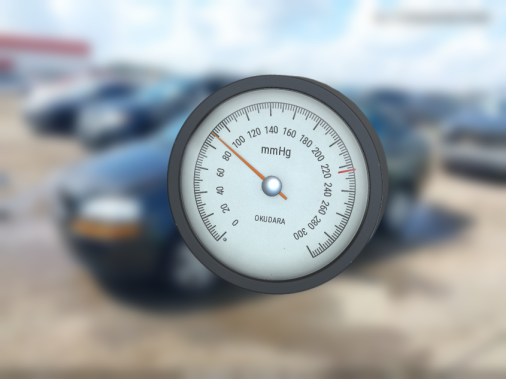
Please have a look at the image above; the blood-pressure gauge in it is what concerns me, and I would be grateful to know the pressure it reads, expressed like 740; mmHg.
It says 90; mmHg
